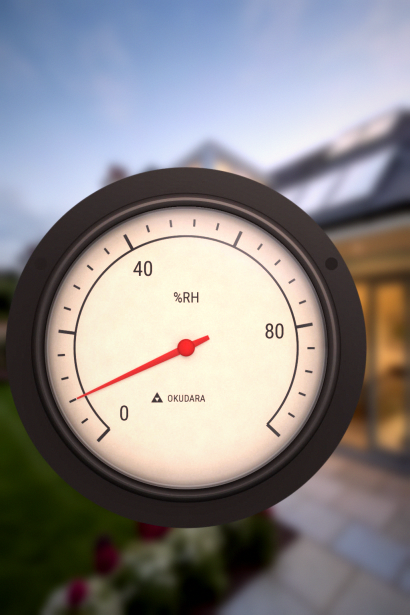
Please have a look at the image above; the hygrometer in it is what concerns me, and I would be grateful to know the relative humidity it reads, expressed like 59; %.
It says 8; %
